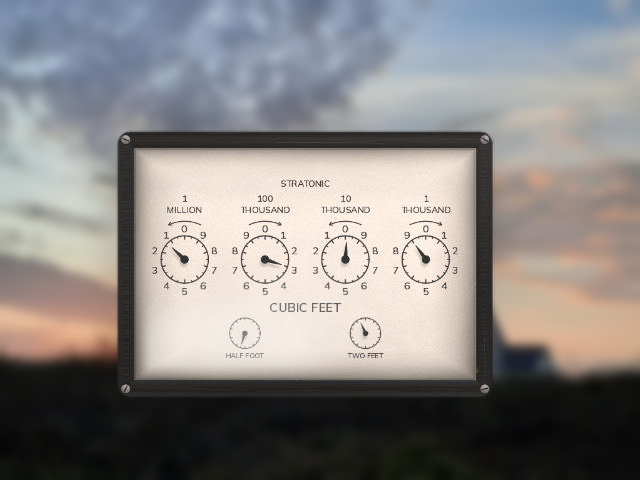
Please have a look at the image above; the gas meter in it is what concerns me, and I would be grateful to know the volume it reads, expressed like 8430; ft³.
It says 129900; ft³
